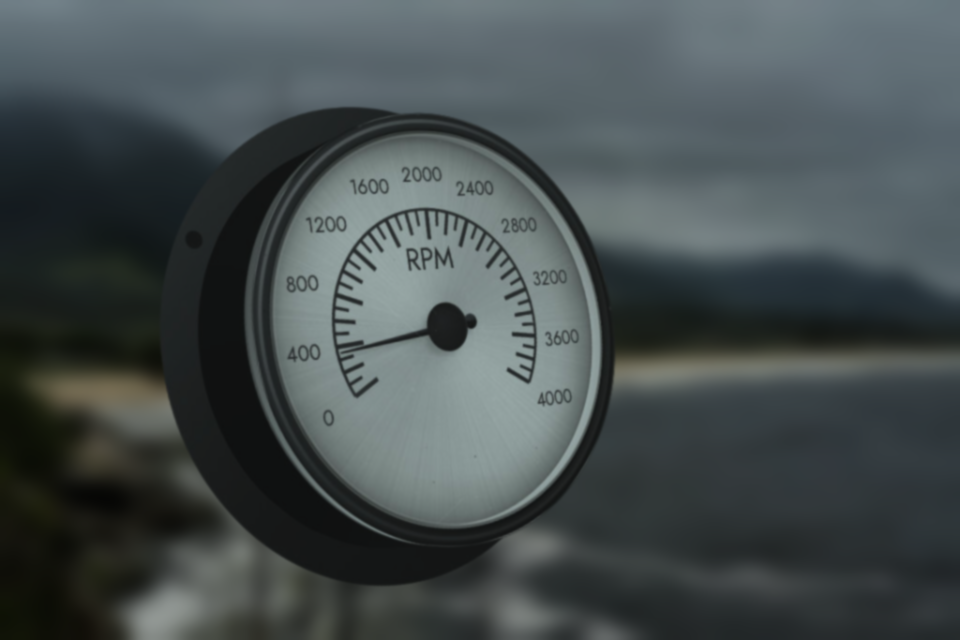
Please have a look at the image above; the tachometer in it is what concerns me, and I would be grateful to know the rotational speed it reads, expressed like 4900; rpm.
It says 350; rpm
